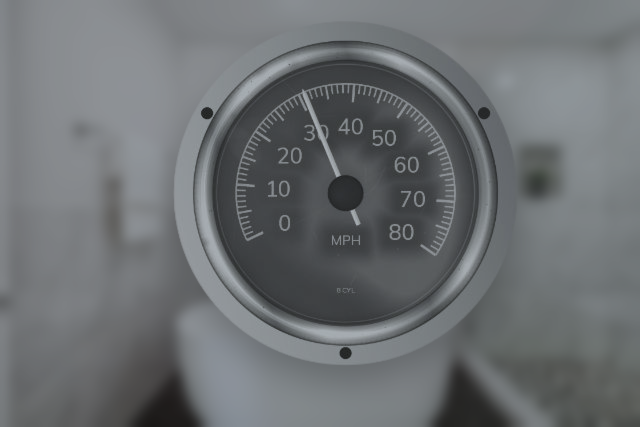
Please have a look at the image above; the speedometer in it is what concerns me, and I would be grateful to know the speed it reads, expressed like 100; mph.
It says 31; mph
